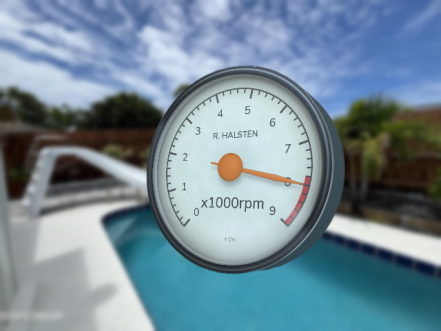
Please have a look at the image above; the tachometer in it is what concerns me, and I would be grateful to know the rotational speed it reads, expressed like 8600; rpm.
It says 8000; rpm
